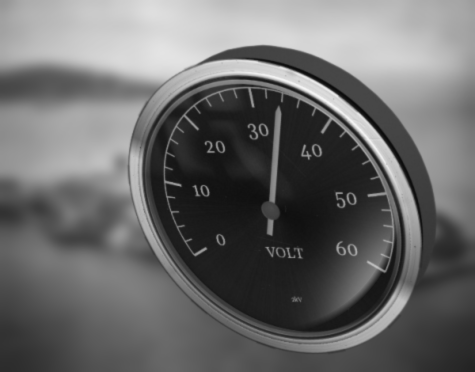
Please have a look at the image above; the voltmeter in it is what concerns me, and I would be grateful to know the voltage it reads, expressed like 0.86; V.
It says 34; V
